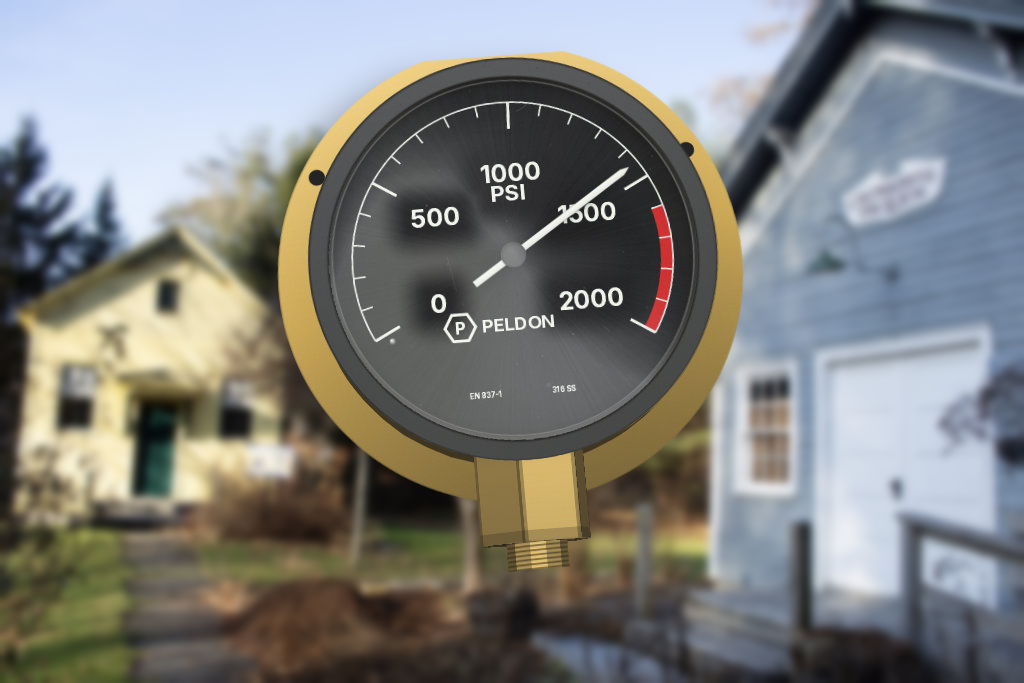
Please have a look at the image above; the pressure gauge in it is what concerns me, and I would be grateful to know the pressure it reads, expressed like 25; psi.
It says 1450; psi
